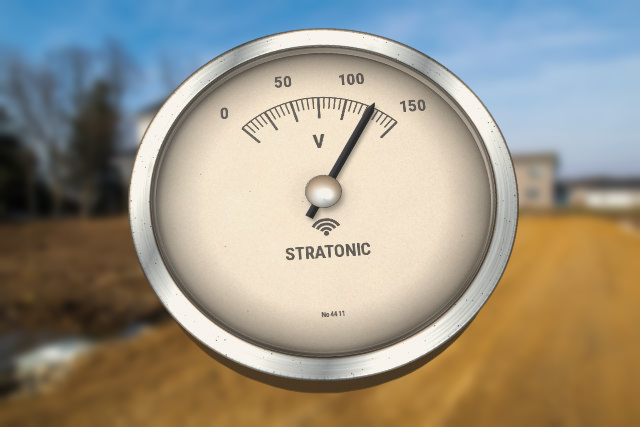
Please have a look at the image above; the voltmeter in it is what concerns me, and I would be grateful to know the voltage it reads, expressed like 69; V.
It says 125; V
